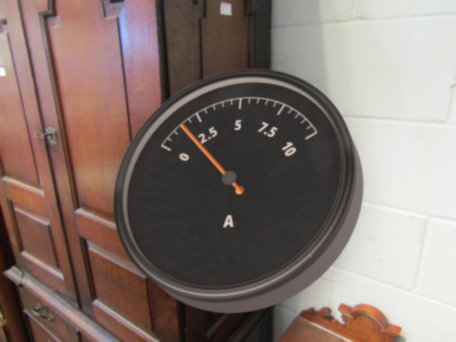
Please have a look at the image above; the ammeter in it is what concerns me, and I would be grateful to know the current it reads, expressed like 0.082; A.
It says 1.5; A
